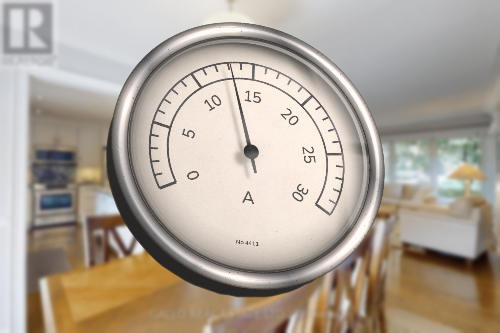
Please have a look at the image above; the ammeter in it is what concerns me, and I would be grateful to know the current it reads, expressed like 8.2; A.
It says 13; A
